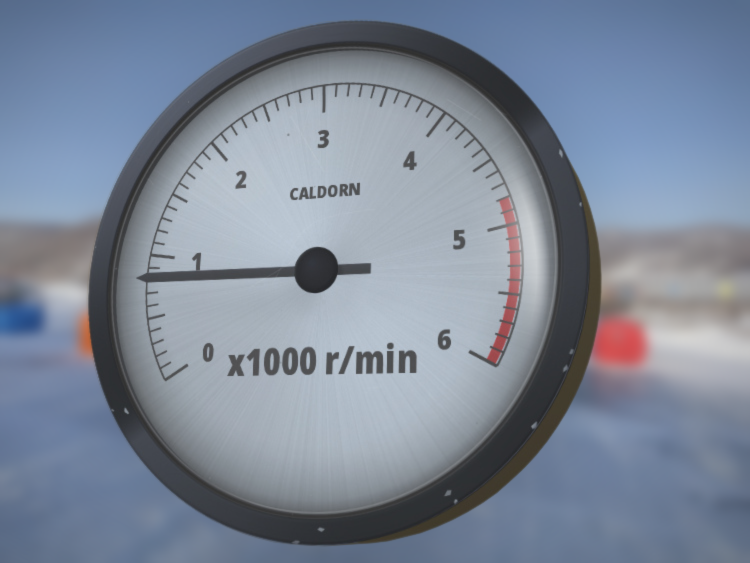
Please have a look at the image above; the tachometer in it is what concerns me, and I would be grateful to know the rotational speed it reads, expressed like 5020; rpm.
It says 800; rpm
